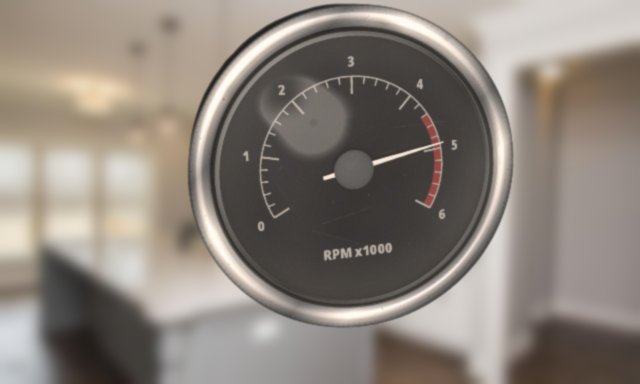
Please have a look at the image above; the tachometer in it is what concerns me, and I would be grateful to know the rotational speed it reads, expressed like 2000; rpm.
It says 4900; rpm
